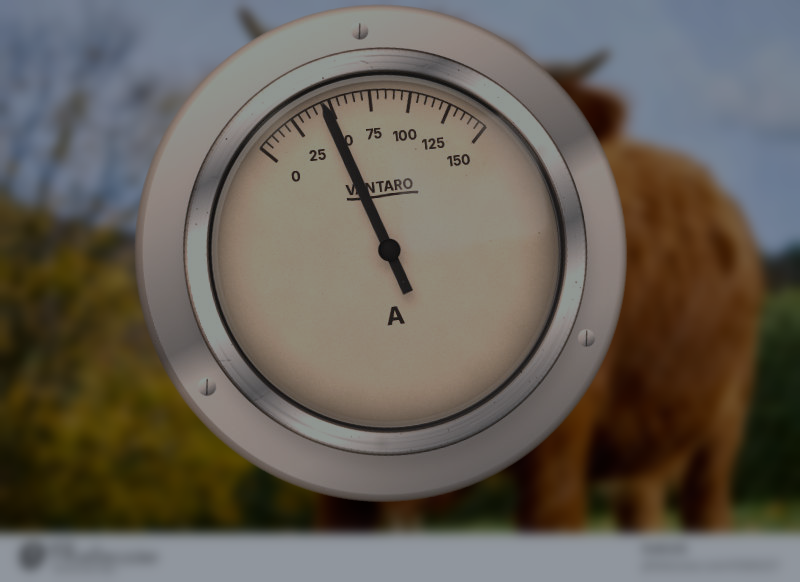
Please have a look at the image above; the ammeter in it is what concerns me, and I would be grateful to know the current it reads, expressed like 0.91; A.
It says 45; A
